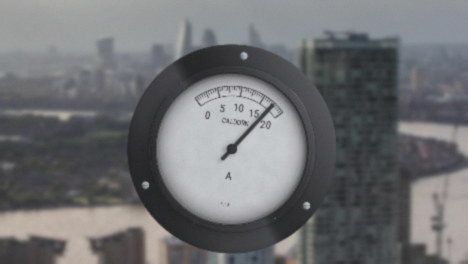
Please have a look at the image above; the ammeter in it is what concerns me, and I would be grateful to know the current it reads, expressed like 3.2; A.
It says 17.5; A
